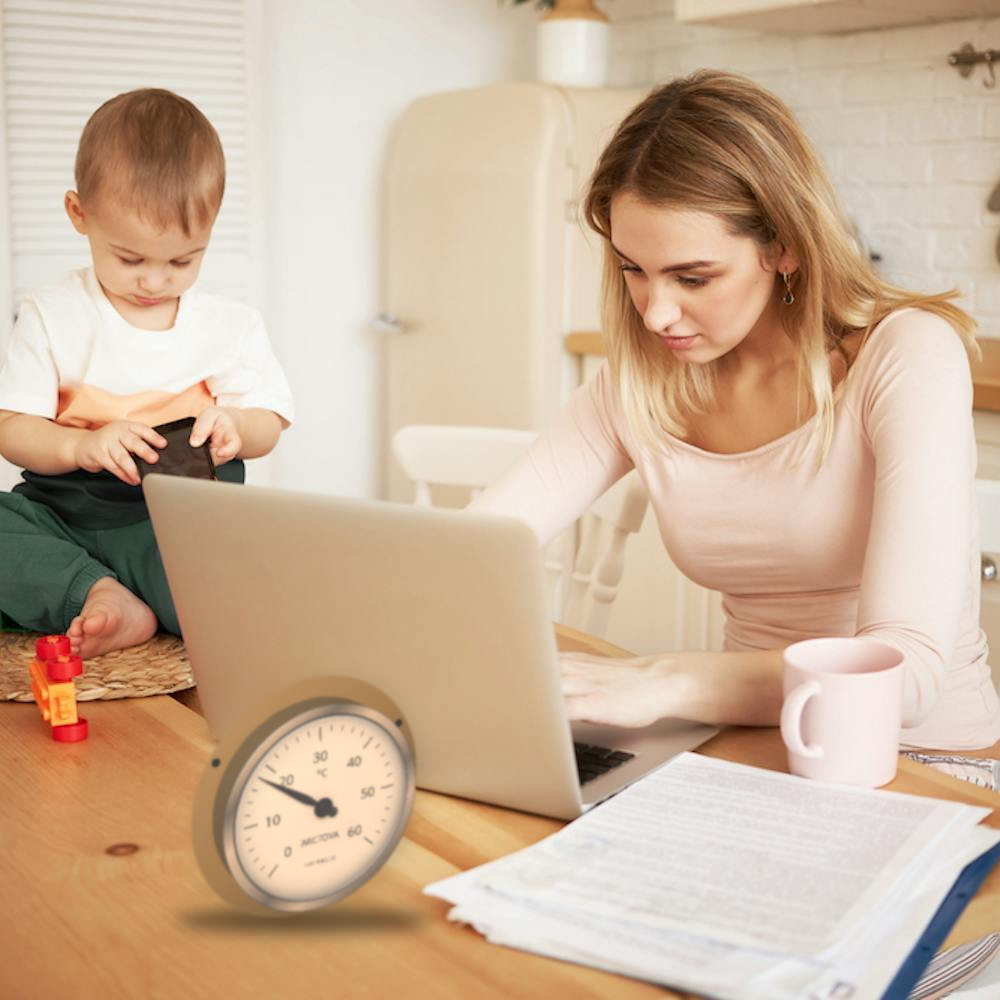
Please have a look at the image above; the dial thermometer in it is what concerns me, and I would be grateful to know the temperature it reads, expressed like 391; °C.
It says 18; °C
